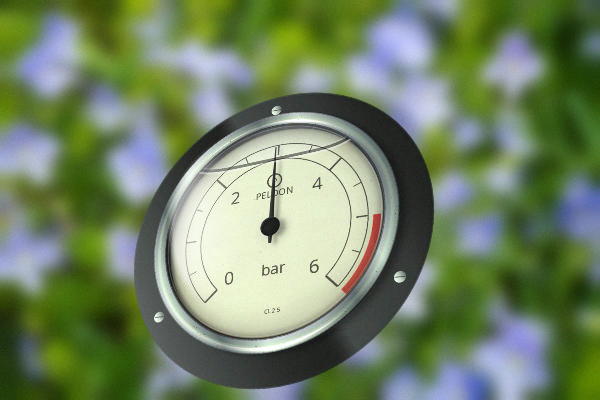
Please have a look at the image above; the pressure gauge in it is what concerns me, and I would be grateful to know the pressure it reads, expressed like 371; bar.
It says 3; bar
